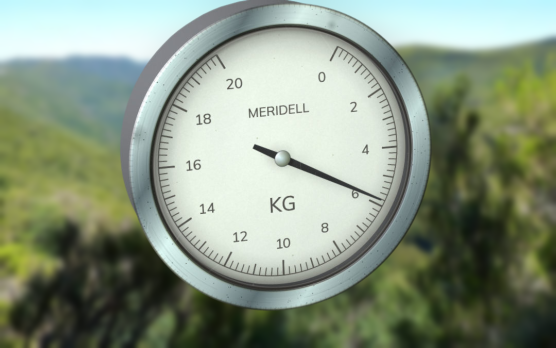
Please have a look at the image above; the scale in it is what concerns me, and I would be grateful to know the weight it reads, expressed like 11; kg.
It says 5.8; kg
